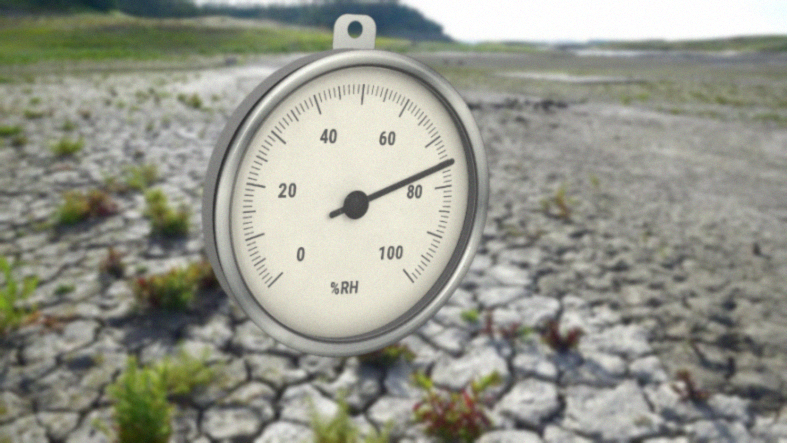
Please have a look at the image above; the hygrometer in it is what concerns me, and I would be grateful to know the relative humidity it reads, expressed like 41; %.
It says 75; %
